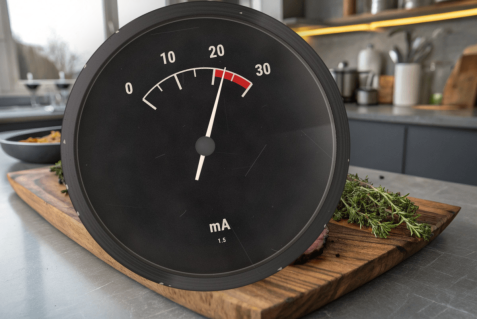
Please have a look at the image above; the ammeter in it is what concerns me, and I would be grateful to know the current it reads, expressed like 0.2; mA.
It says 22.5; mA
